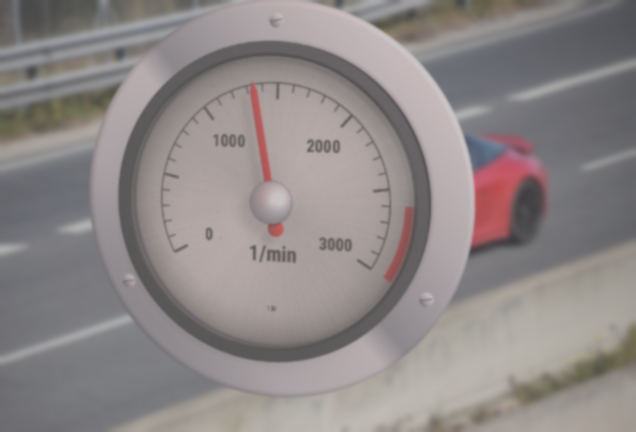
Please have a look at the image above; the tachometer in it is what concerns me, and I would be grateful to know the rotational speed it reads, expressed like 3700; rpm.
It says 1350; rpm
